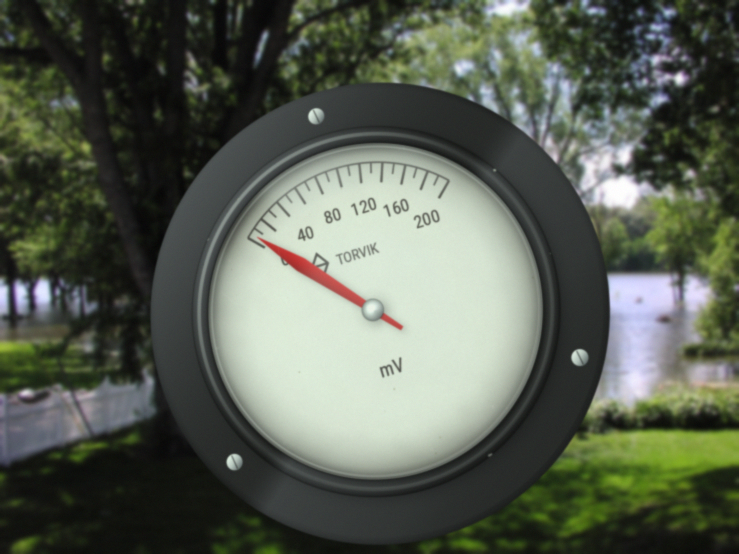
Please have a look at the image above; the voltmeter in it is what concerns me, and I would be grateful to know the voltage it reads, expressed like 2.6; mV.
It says 5; mV
